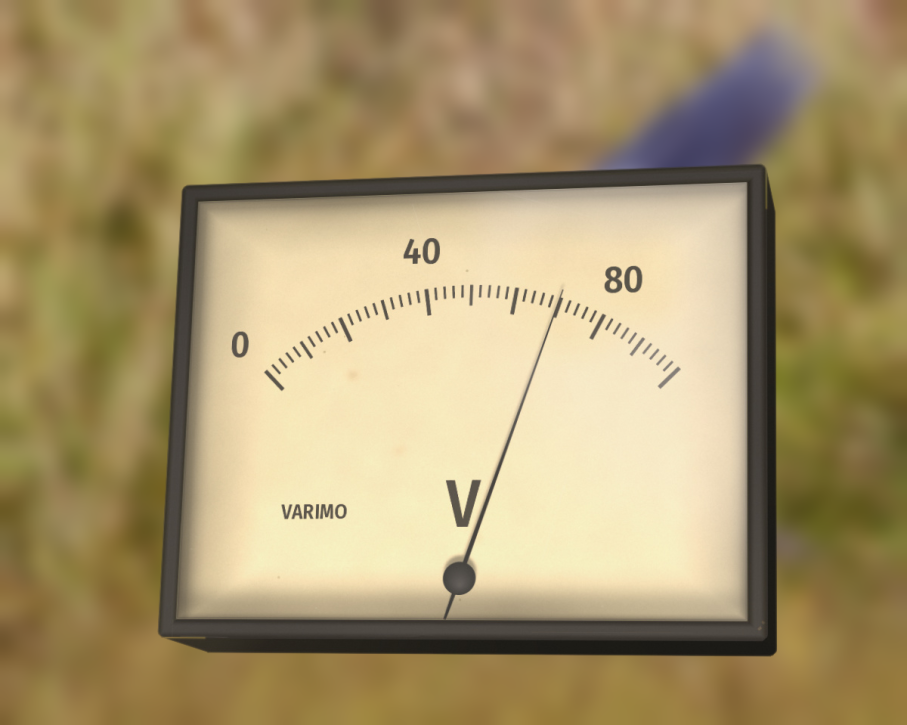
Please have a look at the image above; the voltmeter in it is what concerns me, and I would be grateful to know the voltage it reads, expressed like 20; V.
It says 70; V
